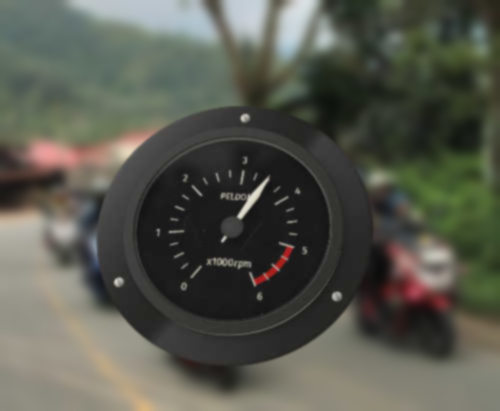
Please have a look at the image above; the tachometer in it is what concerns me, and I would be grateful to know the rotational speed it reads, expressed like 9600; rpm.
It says 3500; rpm
